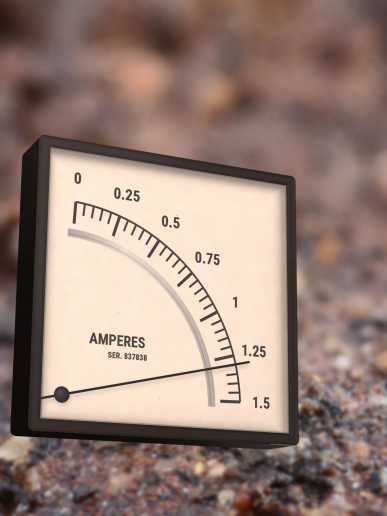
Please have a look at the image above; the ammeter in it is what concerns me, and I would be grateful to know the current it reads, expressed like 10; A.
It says 1.3; A
